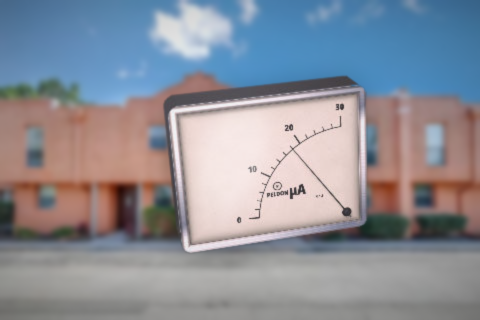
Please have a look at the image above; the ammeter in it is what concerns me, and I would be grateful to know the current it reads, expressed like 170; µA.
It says 18; µA
